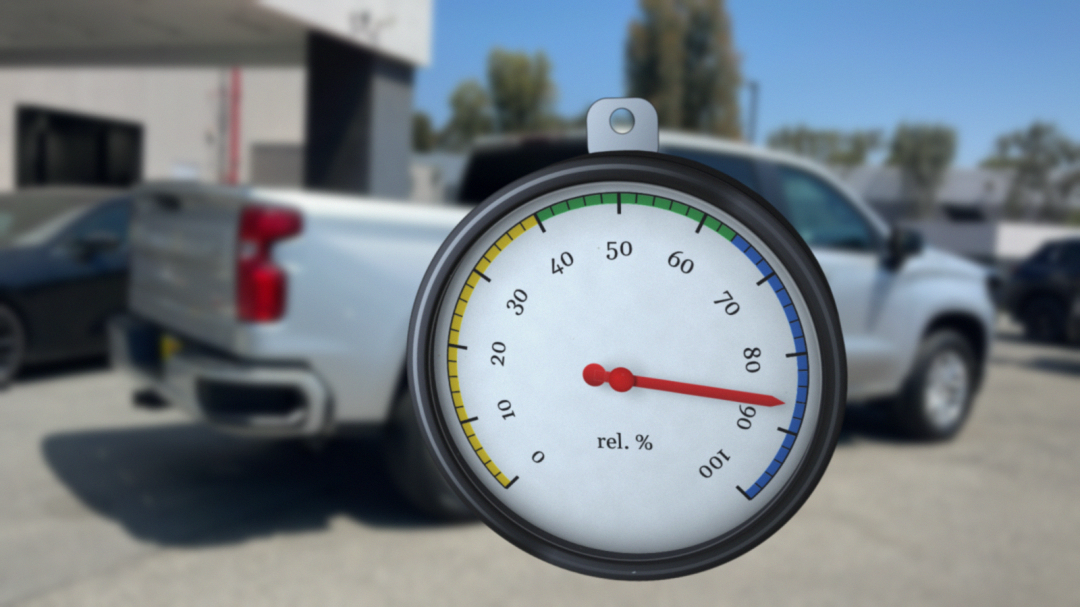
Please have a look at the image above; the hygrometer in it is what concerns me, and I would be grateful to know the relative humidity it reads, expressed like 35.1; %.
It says 86; %
